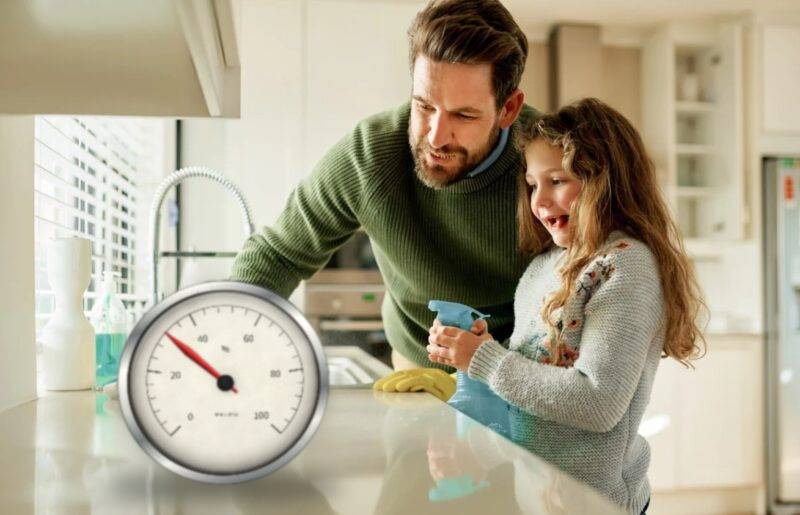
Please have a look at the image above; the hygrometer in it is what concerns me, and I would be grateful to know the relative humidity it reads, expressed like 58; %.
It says 32; %
